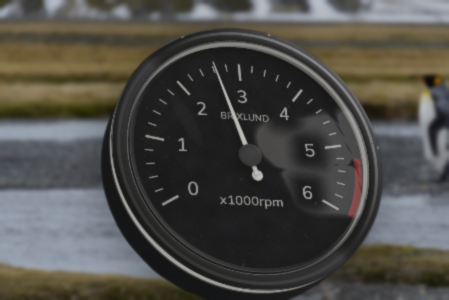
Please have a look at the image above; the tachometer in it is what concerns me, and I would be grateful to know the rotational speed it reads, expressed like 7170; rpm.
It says 2600; rpm
